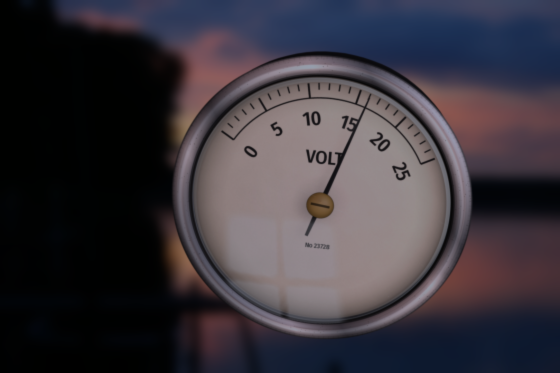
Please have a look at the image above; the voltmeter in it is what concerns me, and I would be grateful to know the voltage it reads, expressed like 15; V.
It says 16; V
